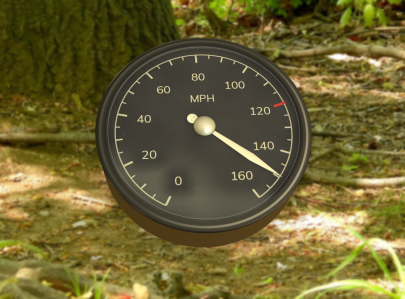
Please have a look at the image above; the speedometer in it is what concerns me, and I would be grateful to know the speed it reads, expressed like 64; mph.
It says 150; mph
